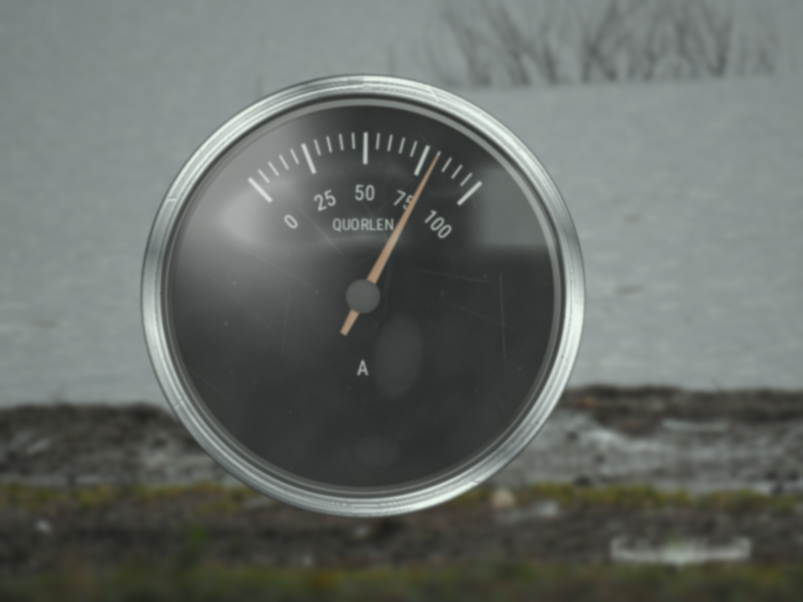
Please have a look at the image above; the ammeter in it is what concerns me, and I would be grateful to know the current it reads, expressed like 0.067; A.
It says 80; A
